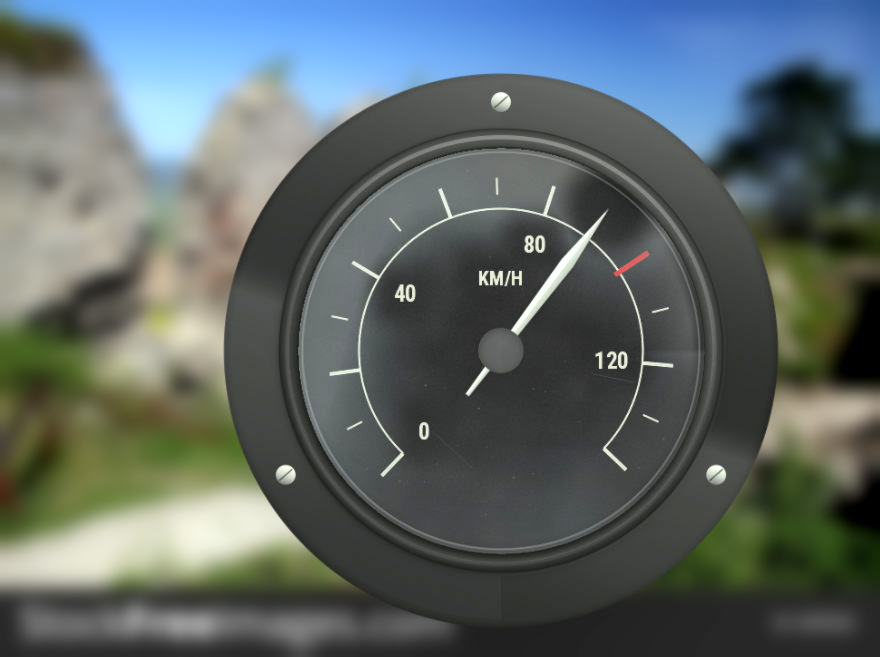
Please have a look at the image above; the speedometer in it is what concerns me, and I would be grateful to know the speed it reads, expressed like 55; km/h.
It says 90; km/h
